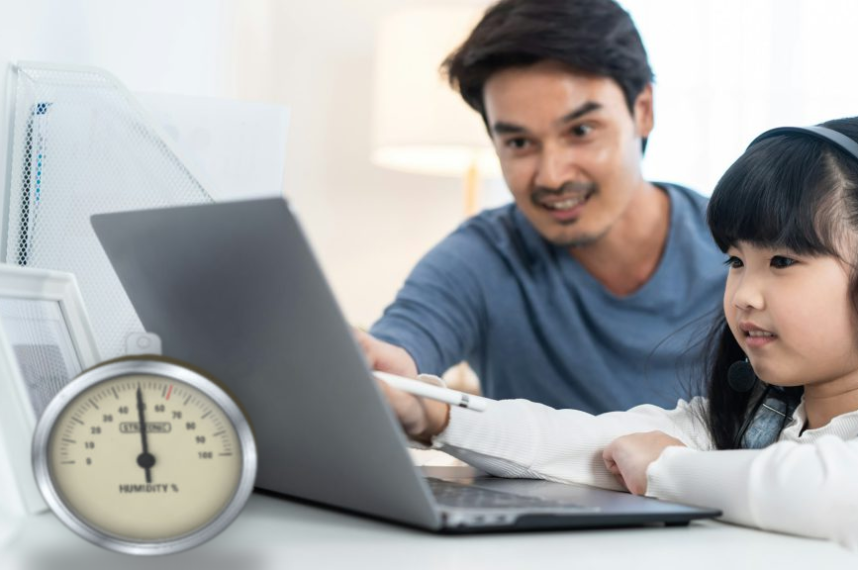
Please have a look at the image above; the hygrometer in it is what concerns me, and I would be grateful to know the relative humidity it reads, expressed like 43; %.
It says 50; %
